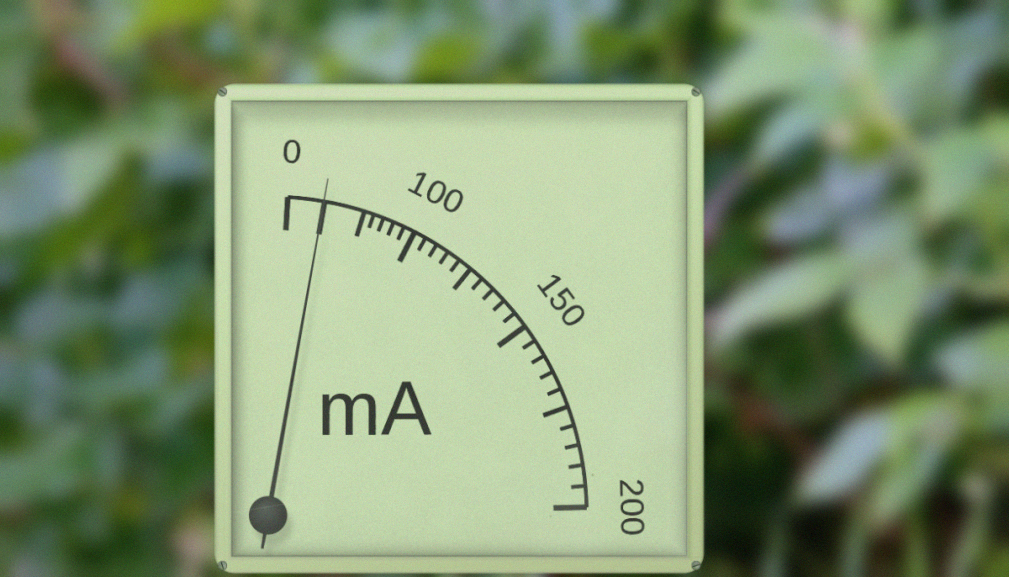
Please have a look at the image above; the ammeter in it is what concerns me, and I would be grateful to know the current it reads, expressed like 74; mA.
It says 50; mA
